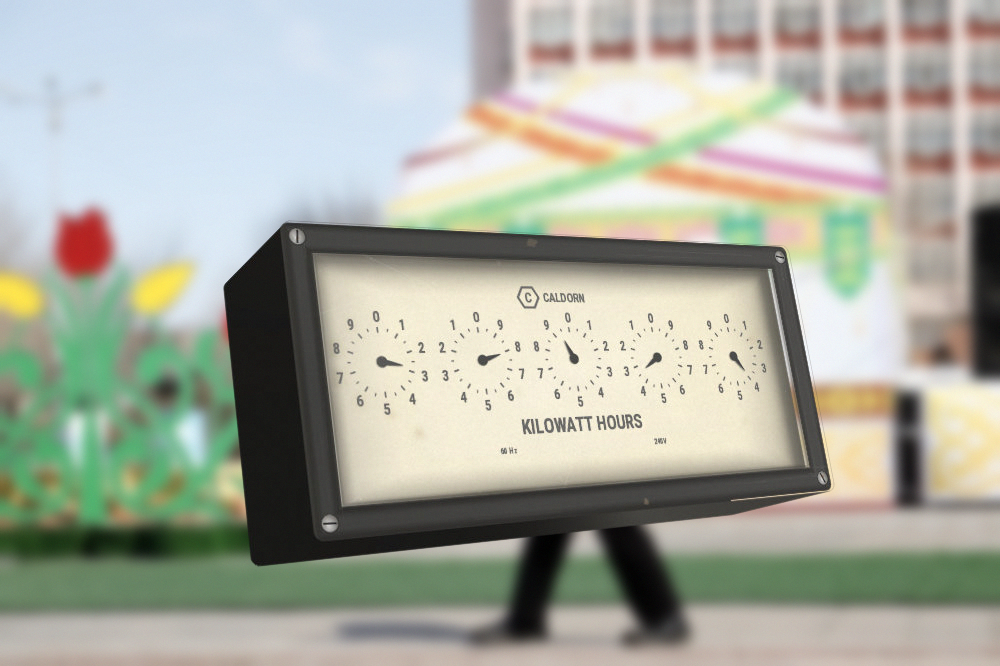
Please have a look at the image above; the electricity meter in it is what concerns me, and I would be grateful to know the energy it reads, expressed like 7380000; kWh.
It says 27934; kWh
